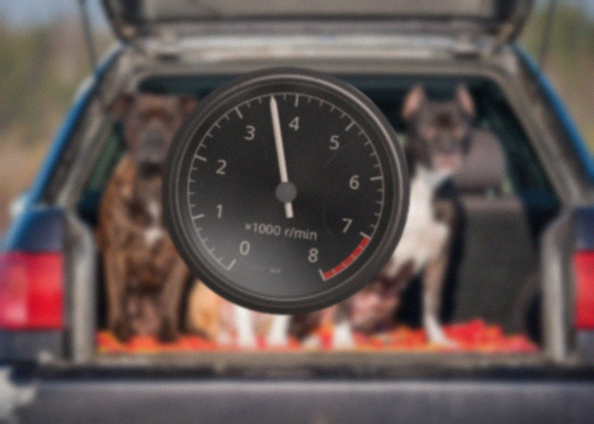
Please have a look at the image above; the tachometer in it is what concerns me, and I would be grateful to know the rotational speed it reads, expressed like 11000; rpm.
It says 3600; rpm
